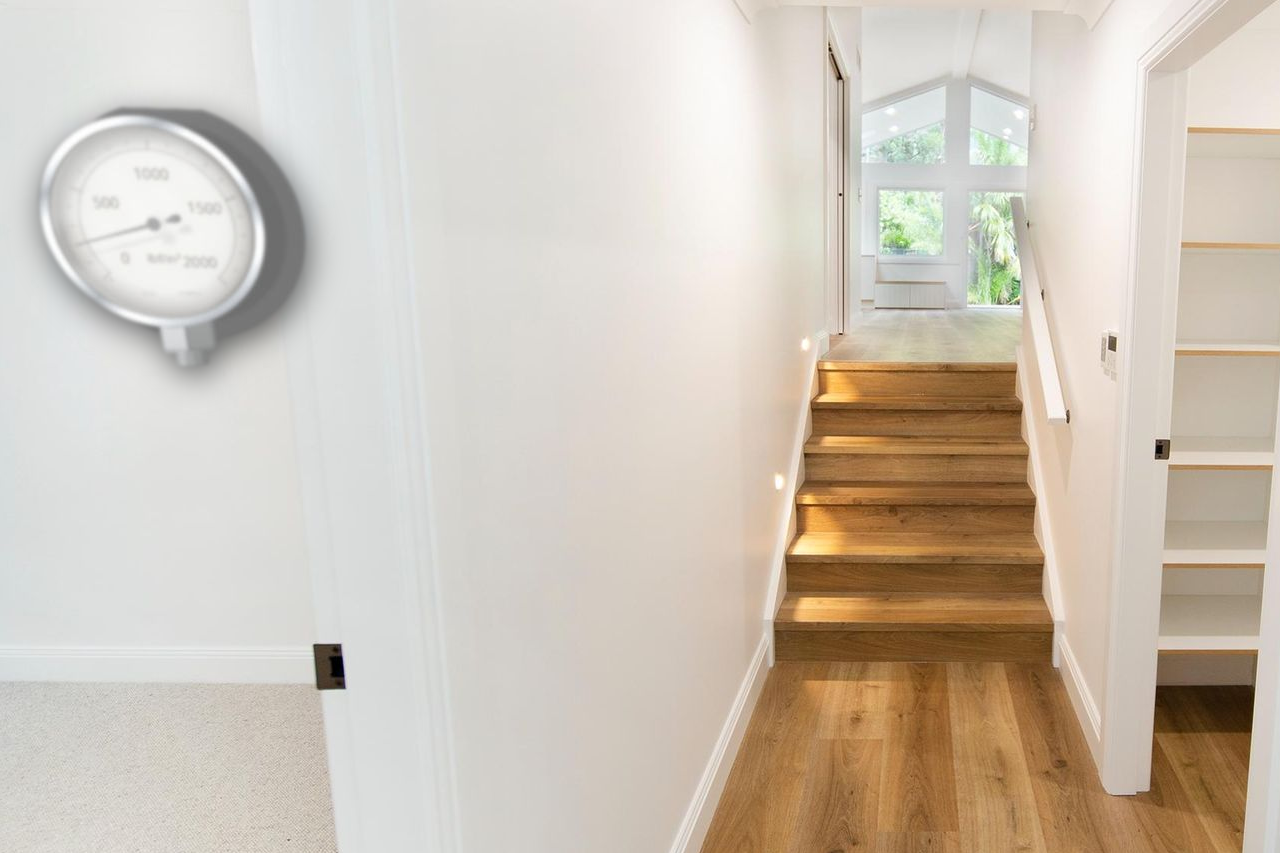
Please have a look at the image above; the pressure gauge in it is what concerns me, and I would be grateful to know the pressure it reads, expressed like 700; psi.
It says 200; psi
